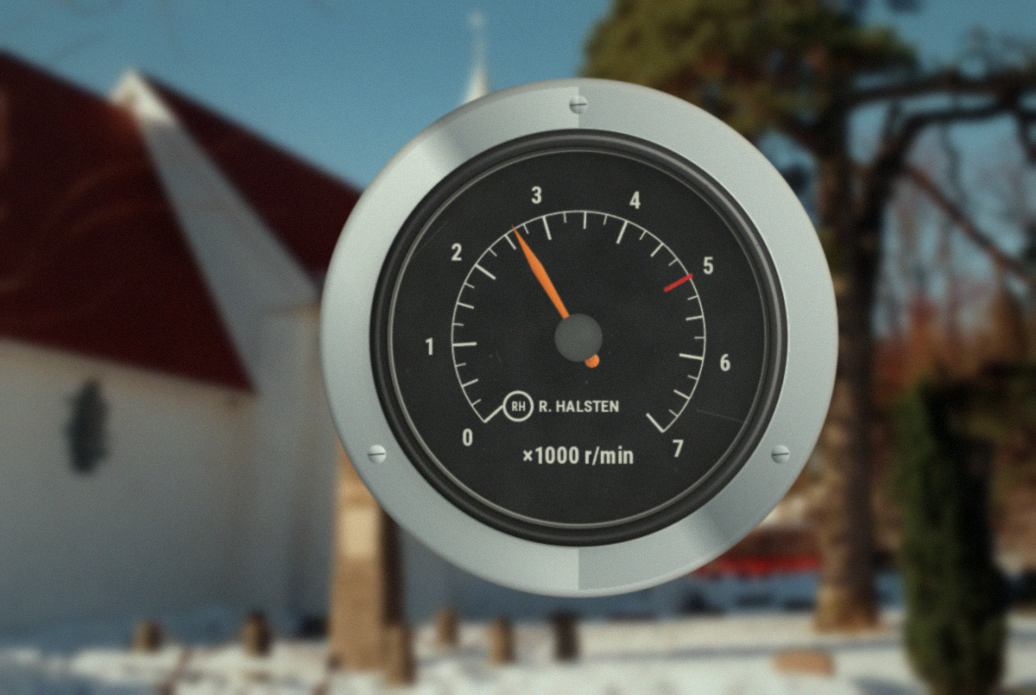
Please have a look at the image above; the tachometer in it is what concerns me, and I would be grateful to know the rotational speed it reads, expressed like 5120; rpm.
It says 2625; rpm
